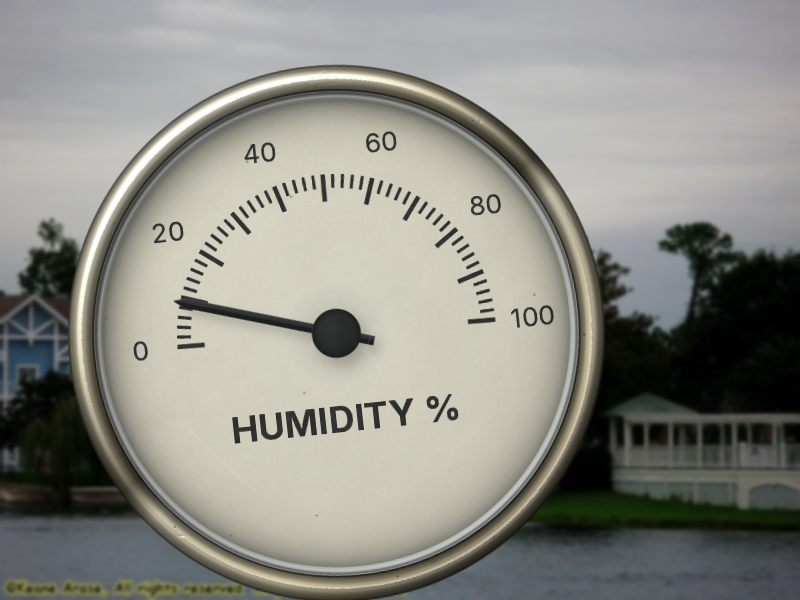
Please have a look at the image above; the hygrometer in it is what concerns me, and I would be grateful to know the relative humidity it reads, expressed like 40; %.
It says 9; %
